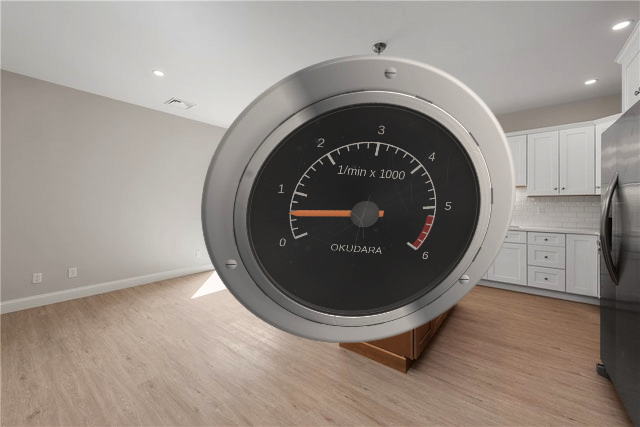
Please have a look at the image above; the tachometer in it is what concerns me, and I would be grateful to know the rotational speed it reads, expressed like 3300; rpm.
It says 600; rpm
